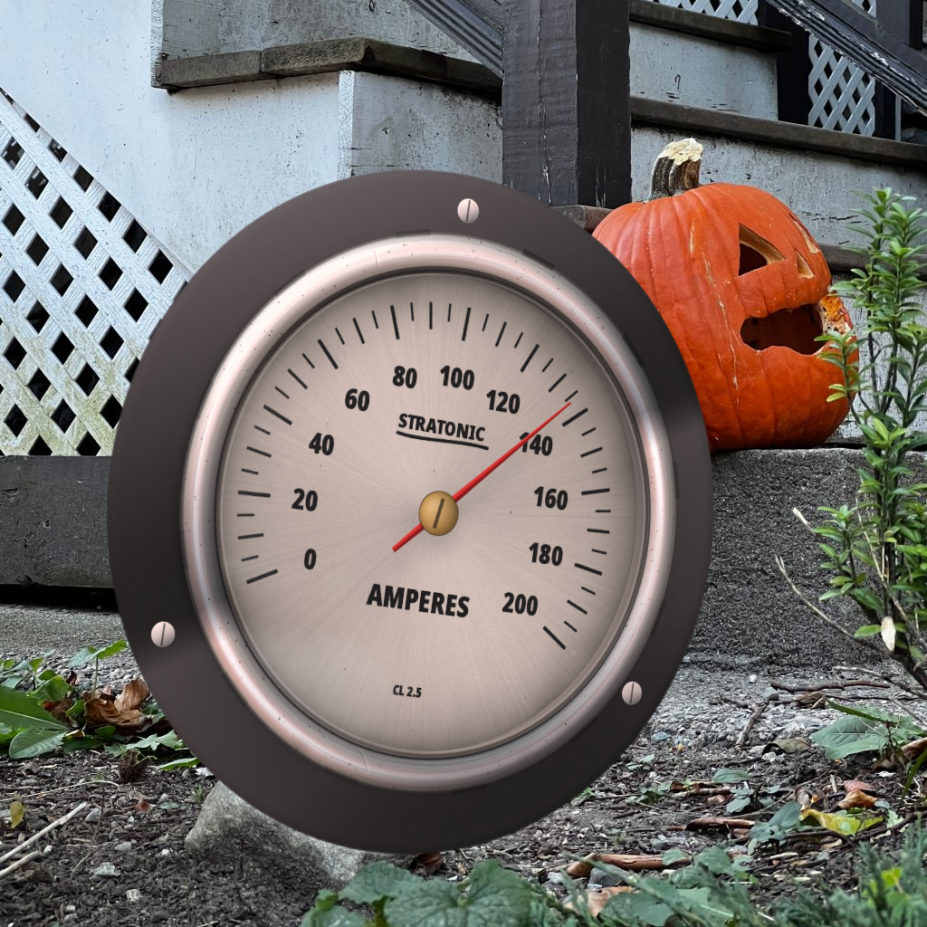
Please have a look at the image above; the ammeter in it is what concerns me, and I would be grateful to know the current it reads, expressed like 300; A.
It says 135; A
